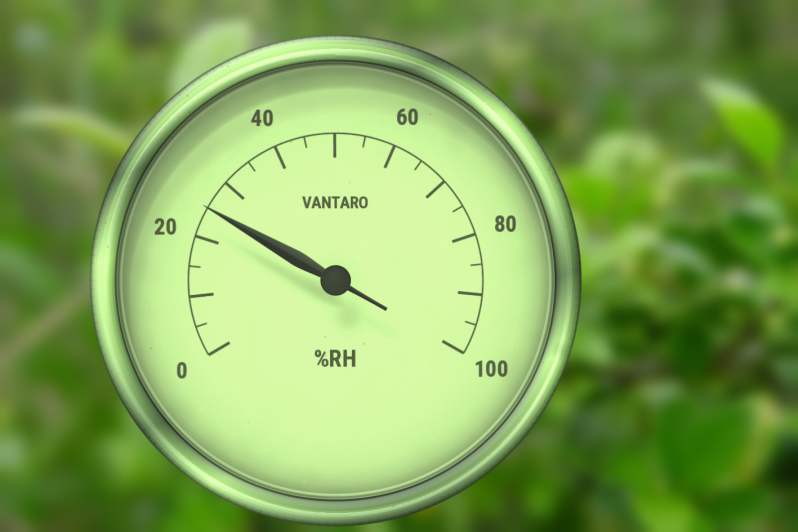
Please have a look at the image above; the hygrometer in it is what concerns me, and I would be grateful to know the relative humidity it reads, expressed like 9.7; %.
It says 25; %
